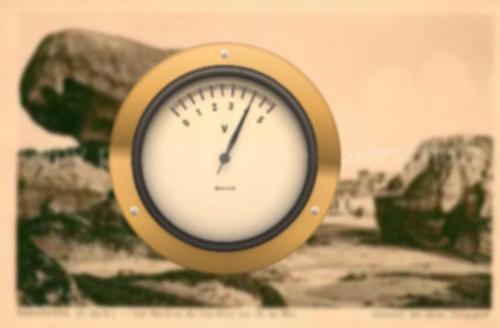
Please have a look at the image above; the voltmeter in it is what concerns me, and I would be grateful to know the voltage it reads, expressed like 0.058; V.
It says 4; V
